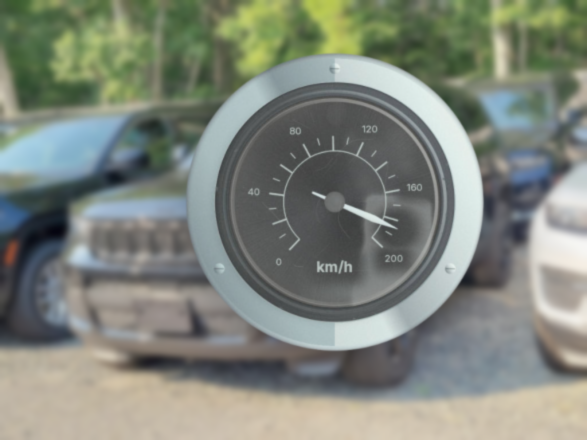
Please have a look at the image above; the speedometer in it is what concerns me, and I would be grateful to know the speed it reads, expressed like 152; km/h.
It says 185; km/h
